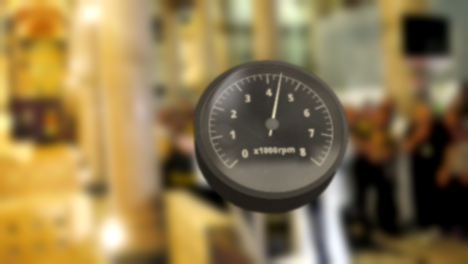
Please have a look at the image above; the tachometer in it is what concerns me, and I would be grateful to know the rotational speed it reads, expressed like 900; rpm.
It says 4400; rpm
